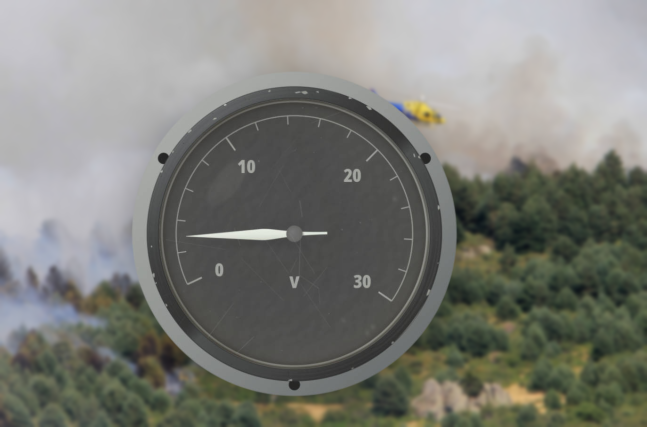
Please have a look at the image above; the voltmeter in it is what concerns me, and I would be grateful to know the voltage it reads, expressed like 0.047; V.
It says 3; V
